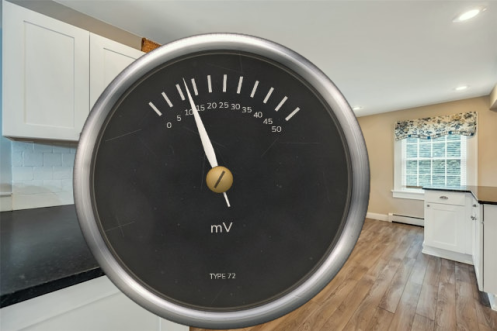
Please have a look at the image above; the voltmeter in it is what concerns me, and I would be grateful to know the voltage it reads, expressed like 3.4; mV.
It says 12.5; mV
